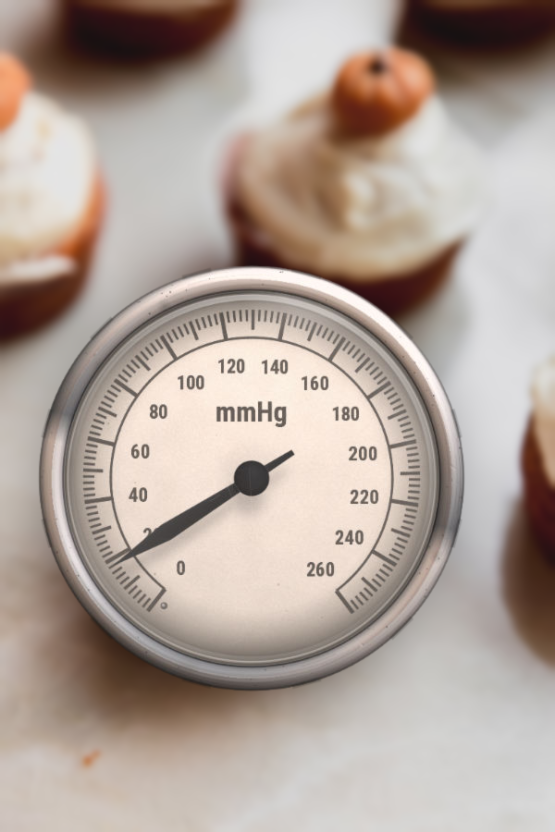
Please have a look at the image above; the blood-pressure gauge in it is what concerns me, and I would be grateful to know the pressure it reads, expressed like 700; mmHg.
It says 18; mmHg
